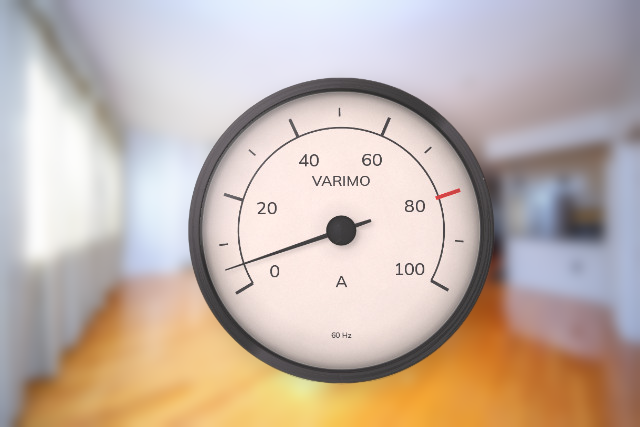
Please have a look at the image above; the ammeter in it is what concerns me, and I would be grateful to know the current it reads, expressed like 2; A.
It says 5; A
